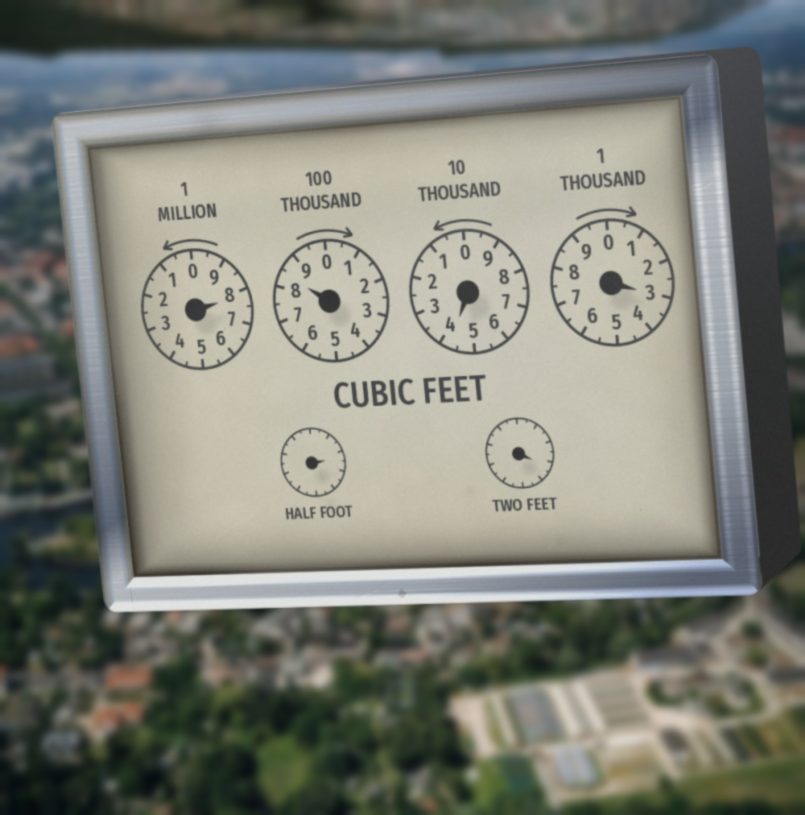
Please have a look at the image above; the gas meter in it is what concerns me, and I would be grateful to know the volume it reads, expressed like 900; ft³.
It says 784300; ft³
